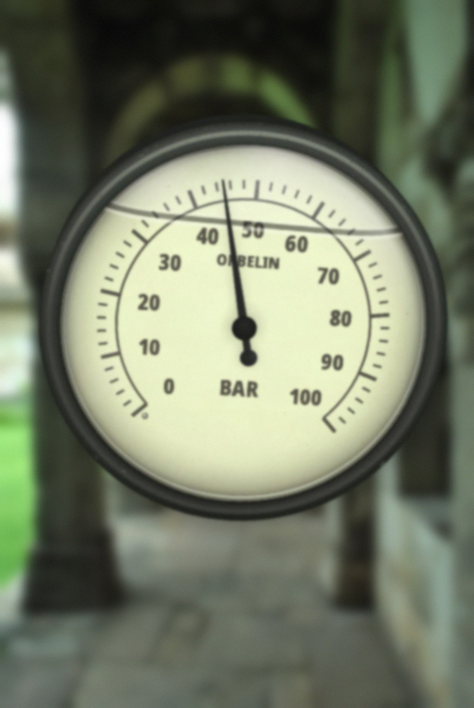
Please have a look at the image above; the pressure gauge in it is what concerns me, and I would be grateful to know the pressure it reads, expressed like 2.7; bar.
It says 45; bar
